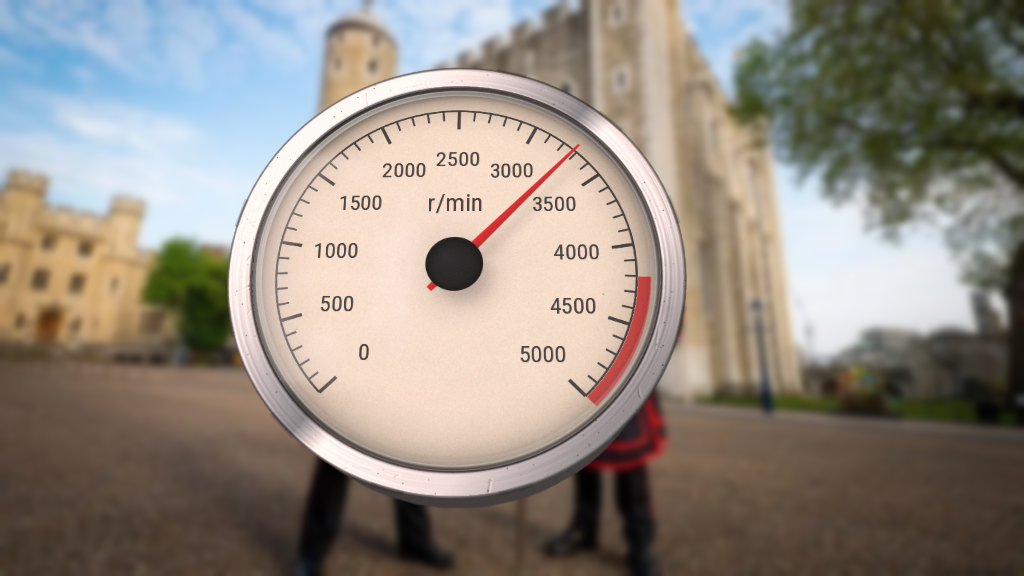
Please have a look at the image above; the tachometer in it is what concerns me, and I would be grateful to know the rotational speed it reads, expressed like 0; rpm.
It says 3300; rpm
